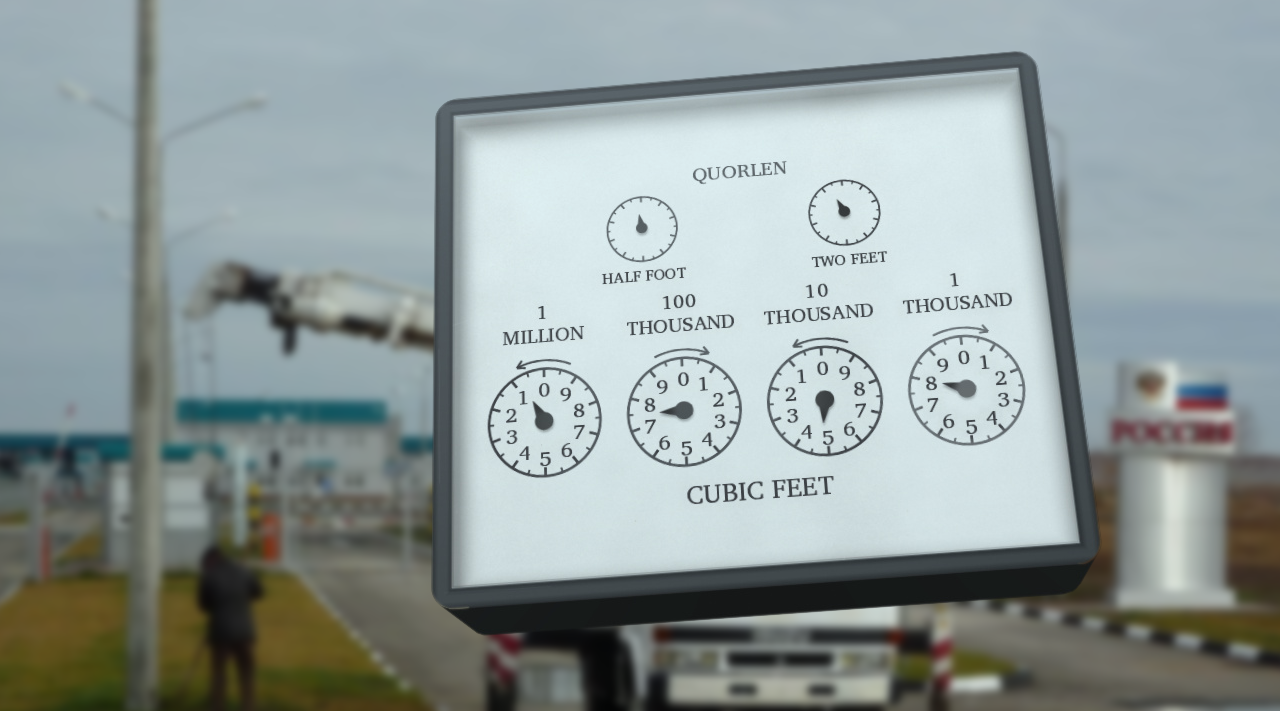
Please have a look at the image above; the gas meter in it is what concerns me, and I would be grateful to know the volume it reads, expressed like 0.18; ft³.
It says 74800; ft³
